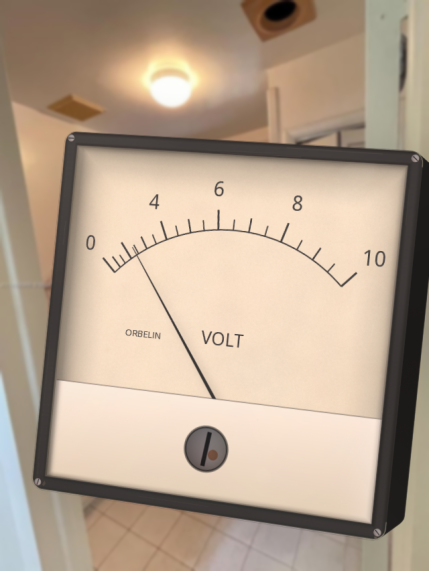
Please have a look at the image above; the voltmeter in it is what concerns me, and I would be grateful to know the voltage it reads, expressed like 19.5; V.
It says 2.5; V
